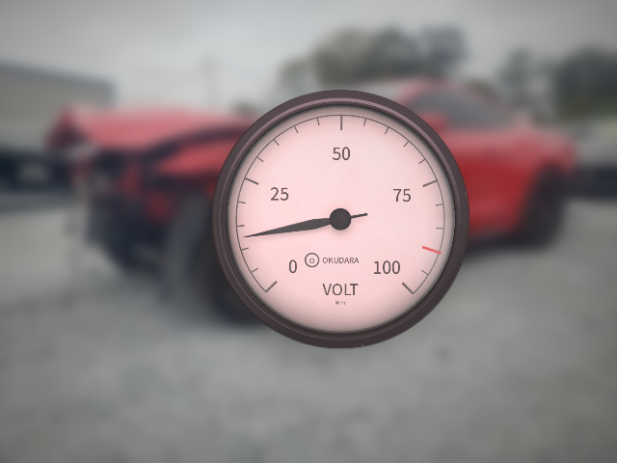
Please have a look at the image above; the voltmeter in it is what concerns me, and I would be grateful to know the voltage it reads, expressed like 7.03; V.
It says 12.5; V
